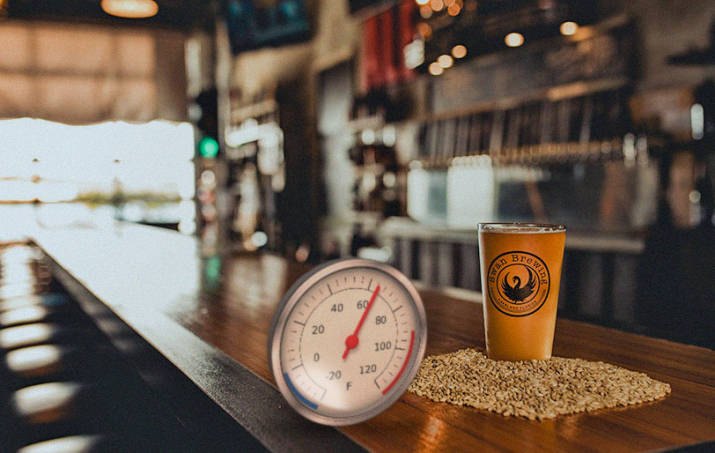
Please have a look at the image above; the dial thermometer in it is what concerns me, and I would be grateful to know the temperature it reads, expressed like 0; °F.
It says 64; °F
